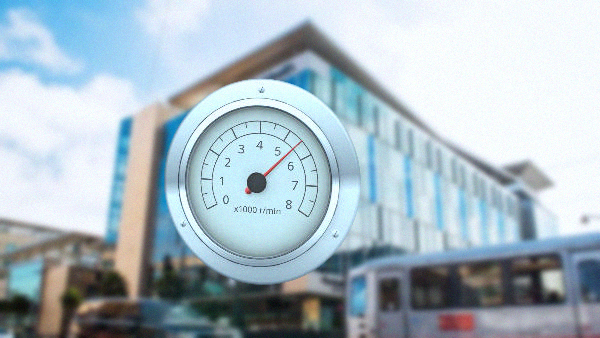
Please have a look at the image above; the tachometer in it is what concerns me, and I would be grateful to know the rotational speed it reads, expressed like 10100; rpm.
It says 5500; rpm
